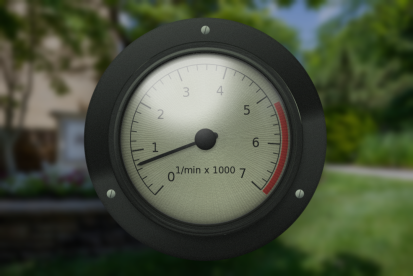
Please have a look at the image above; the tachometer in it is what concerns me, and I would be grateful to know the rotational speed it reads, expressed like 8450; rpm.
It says 700; rpm
